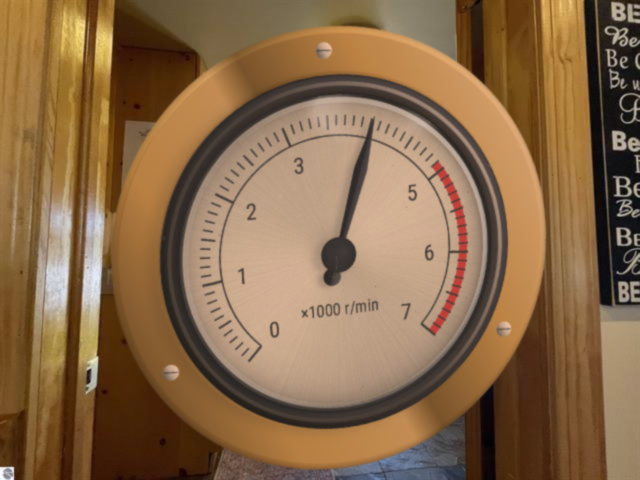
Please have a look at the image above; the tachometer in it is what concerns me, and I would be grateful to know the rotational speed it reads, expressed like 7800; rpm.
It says 4000; rpm
